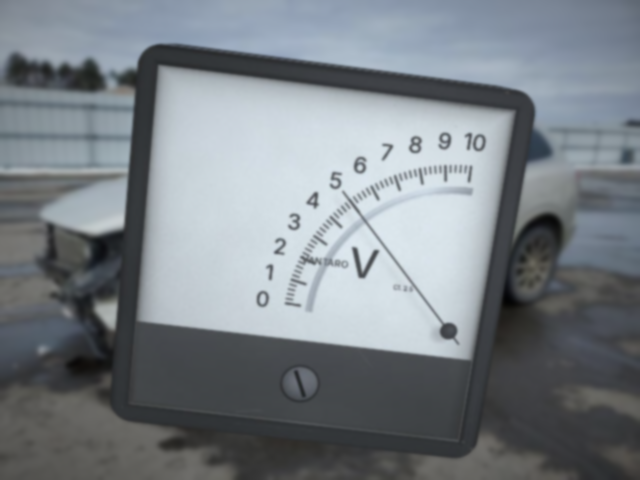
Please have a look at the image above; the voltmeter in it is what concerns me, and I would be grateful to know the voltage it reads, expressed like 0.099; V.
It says 5; V
